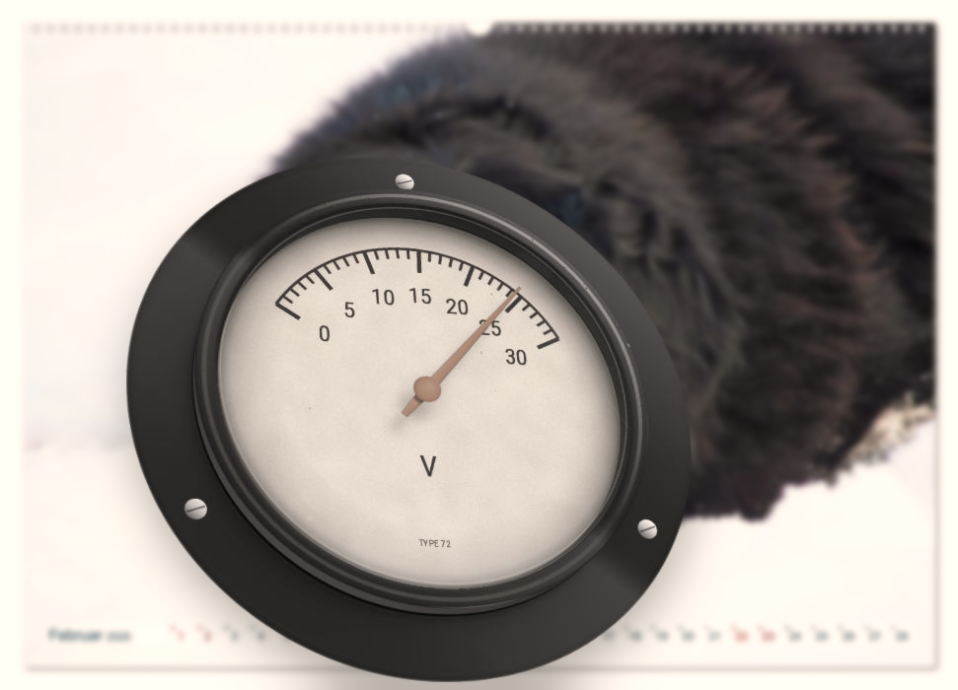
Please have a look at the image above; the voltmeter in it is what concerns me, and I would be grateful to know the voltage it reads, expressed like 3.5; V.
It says 24.5; V
